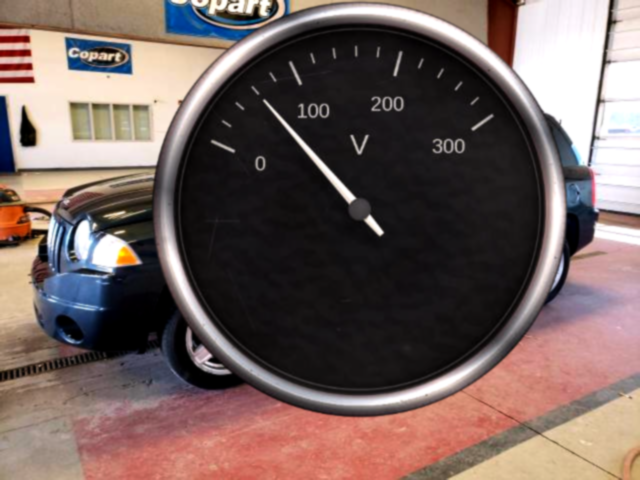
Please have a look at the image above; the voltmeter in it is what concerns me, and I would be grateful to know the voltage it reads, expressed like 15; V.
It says 60; V
